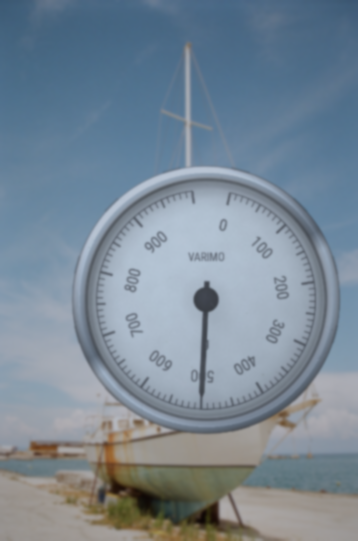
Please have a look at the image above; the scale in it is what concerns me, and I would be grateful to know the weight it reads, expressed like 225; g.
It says 500; g
